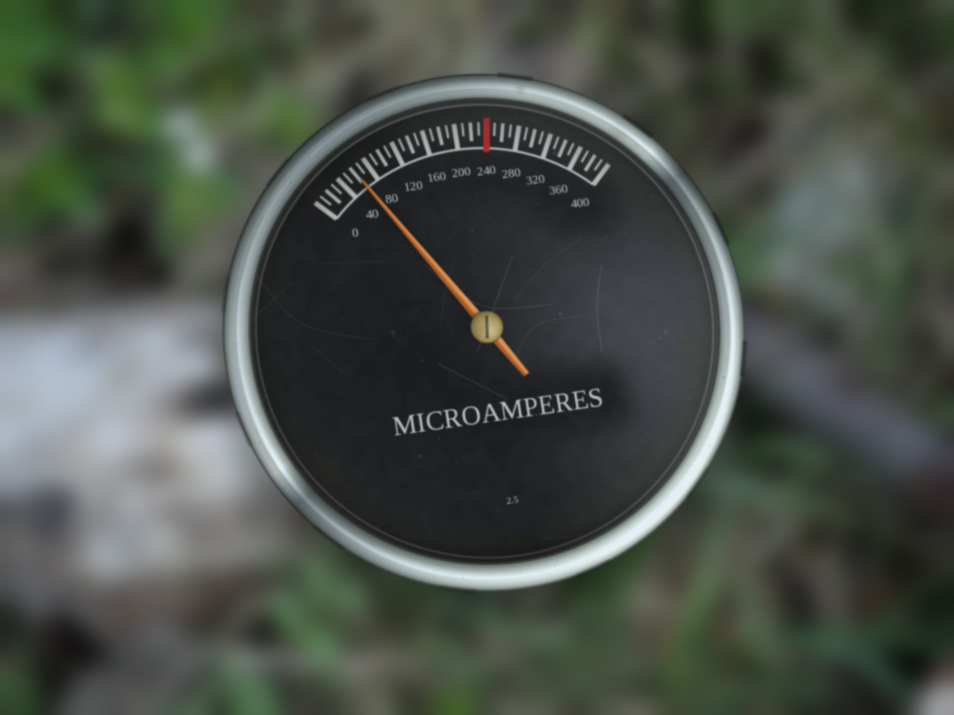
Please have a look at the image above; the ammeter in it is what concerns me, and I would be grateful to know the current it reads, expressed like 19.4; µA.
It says 60; µA
